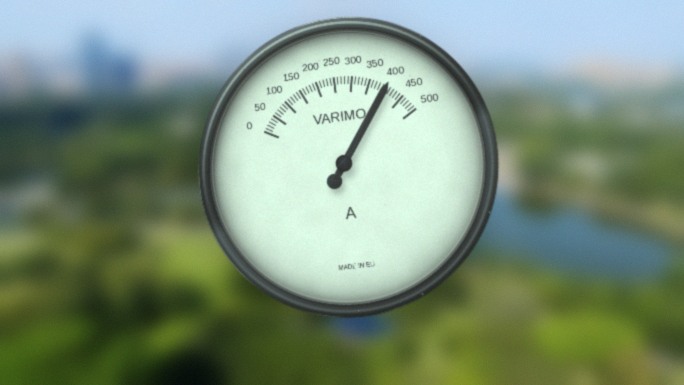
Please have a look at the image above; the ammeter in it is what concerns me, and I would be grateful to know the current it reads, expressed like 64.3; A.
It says 400; A
